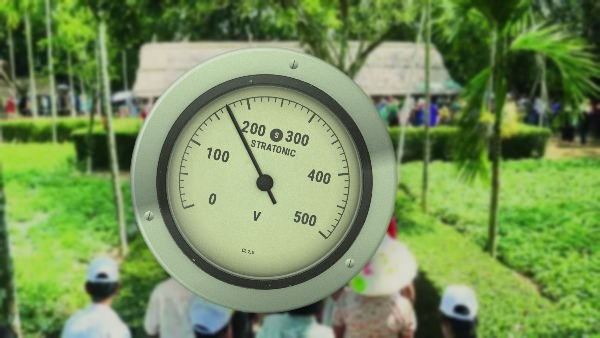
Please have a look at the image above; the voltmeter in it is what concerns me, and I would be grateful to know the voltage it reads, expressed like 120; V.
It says 170; V
